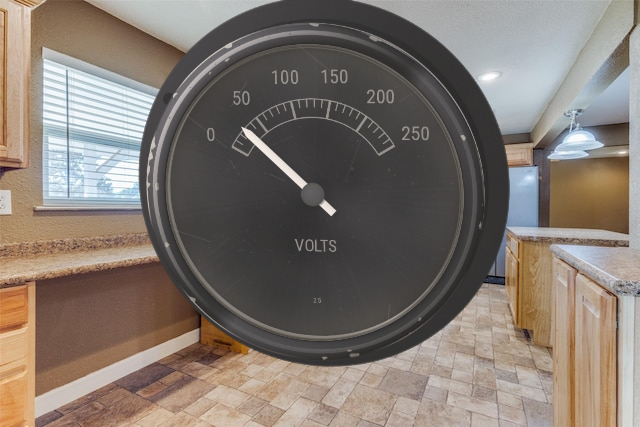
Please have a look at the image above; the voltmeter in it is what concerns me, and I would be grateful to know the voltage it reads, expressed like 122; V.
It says 30; V
